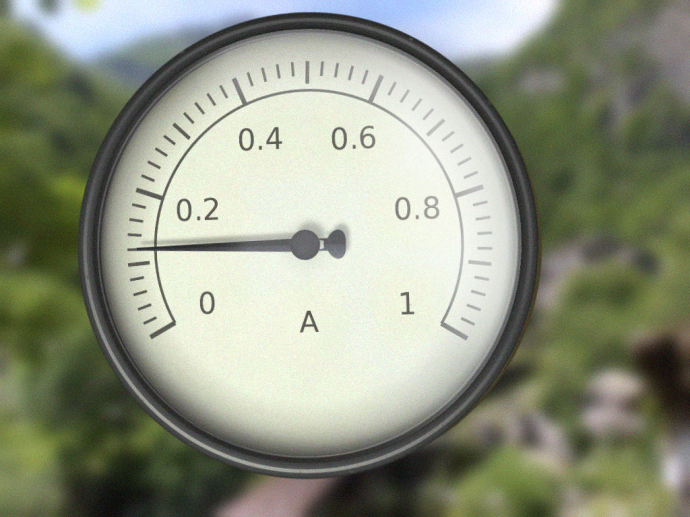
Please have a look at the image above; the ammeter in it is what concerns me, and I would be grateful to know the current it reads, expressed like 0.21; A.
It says 0.12; A
